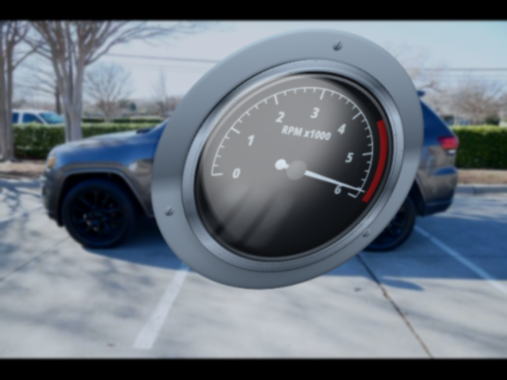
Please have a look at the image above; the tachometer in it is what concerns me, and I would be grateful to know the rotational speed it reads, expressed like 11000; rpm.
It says 5800; rpm
